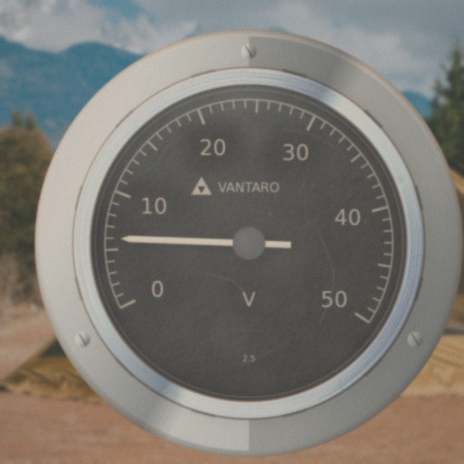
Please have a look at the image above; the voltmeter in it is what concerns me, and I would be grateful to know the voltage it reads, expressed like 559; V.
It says 6; V
